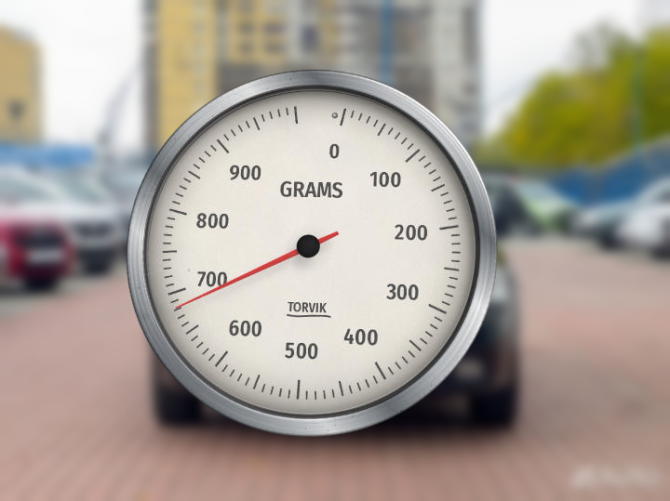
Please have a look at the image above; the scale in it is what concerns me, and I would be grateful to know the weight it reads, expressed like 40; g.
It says 680; g
